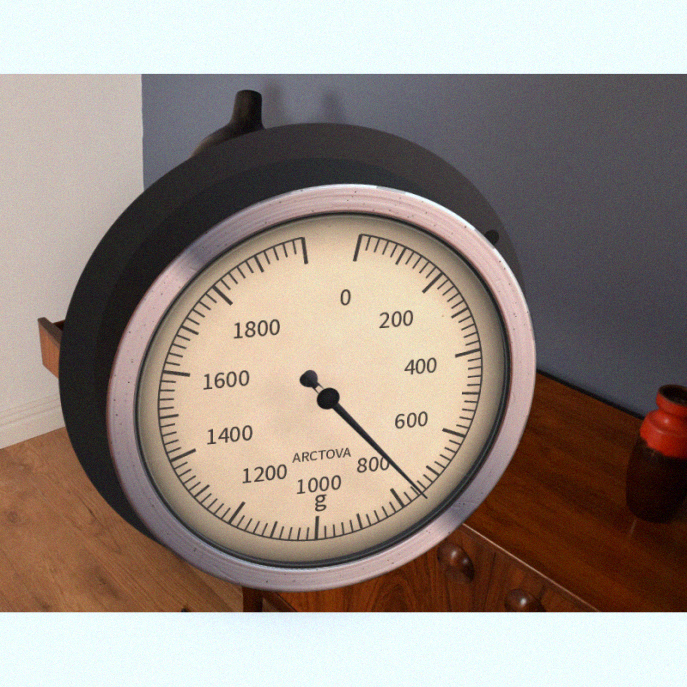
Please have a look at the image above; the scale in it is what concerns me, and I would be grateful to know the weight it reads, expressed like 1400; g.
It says 750; g
